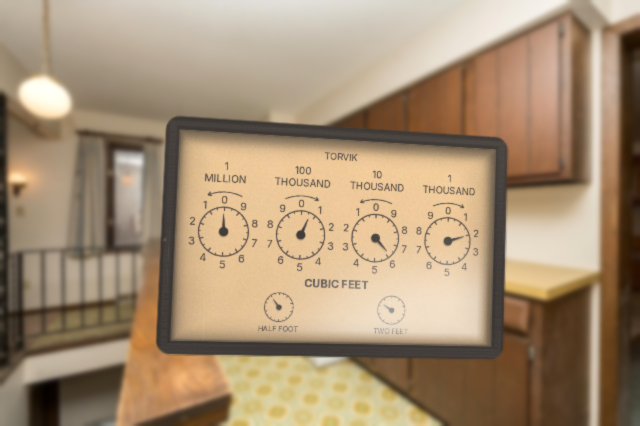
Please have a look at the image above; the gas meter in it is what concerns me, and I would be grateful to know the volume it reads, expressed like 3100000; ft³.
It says 6200; ft³
